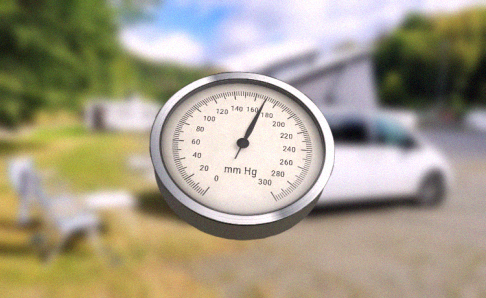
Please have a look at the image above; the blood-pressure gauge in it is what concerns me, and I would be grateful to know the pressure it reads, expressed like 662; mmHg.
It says 170; mmHg
